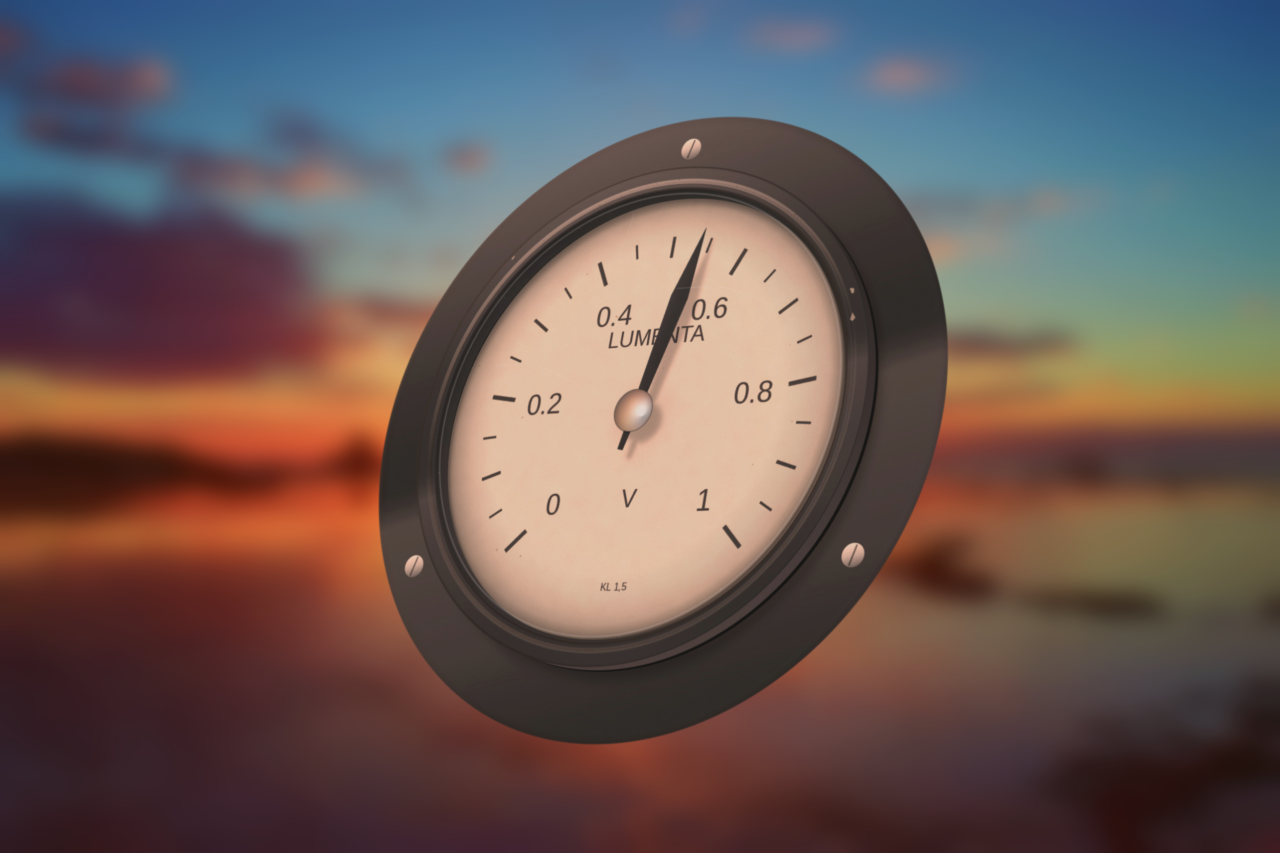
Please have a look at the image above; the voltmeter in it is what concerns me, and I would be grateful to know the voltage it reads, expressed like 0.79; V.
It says 0.55; V
